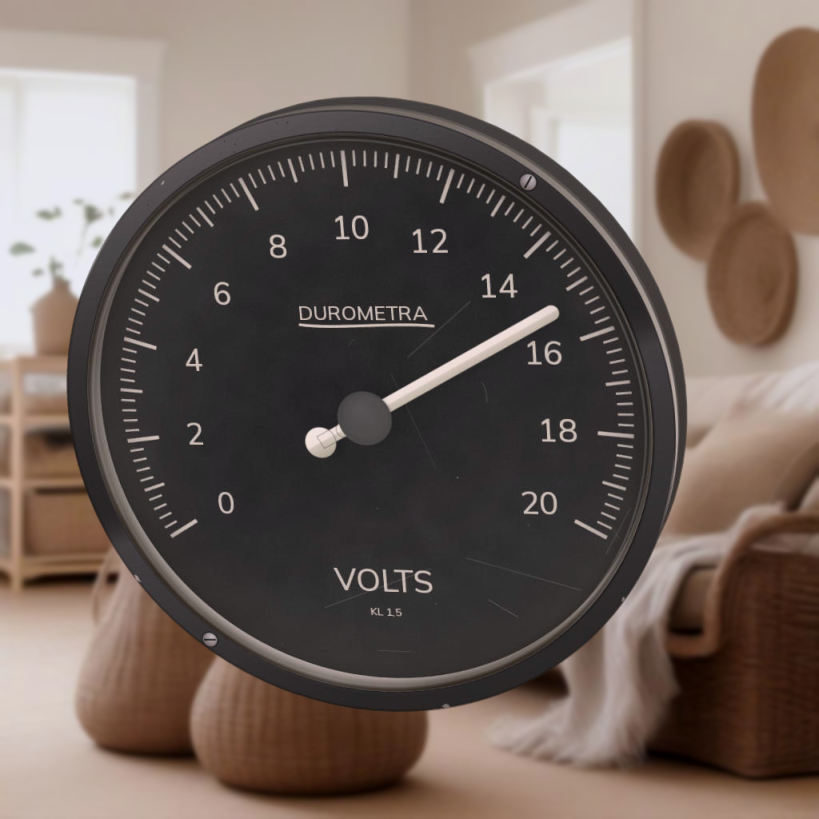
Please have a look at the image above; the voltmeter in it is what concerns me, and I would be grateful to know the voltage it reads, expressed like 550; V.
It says 15.2; V
